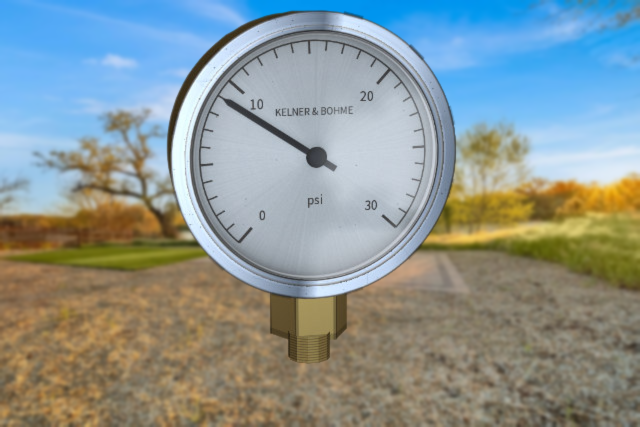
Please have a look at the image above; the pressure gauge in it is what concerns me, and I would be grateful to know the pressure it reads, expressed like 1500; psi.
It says 9; psi
